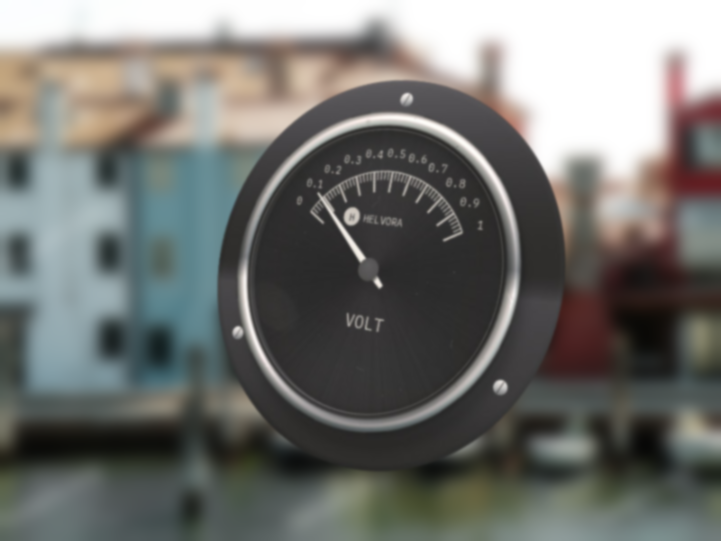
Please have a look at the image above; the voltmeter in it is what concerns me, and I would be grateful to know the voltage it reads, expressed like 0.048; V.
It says 0.1; V
